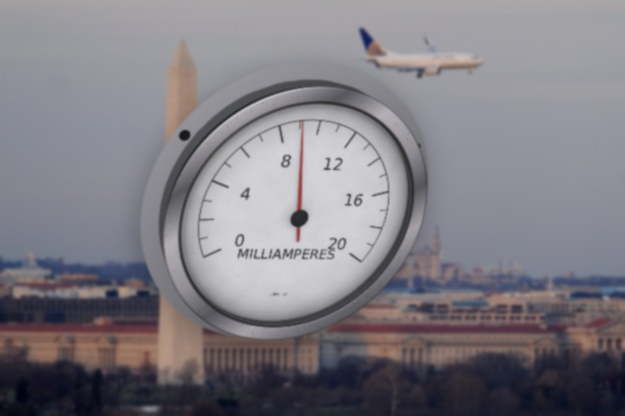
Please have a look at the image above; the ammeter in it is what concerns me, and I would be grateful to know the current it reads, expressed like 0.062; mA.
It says 9; mA
